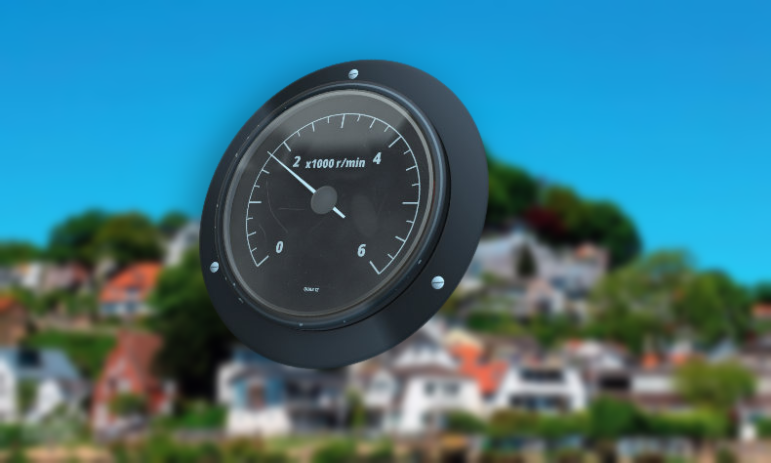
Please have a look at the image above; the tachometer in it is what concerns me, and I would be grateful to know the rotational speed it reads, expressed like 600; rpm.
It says 1750; rpm
